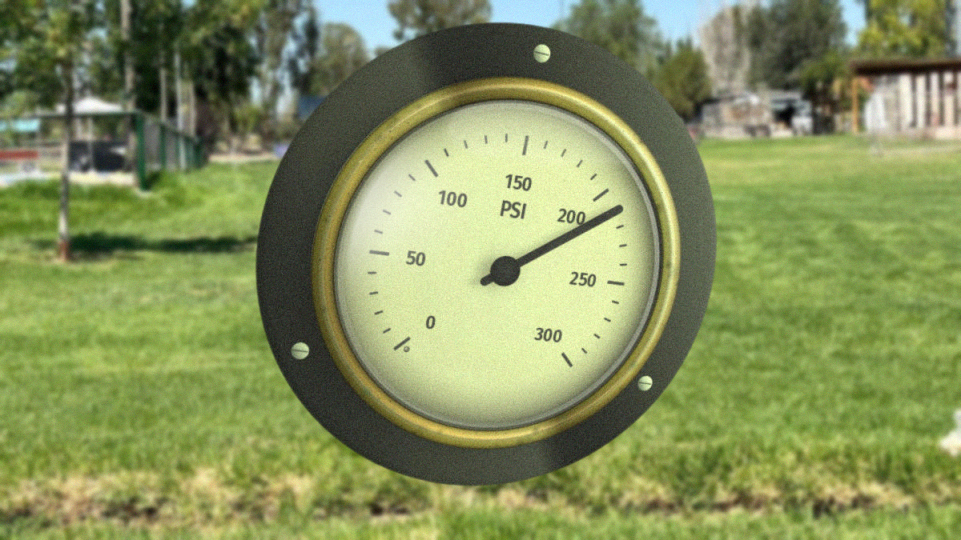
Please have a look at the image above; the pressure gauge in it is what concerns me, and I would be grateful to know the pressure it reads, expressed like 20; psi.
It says 210; psi
